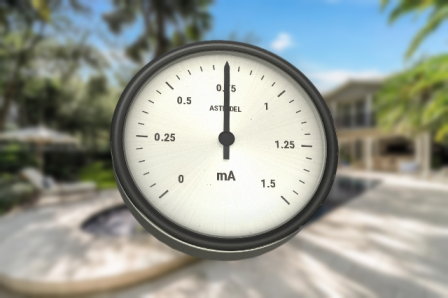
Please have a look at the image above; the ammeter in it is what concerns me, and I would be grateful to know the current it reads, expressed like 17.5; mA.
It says 0.75; mA
